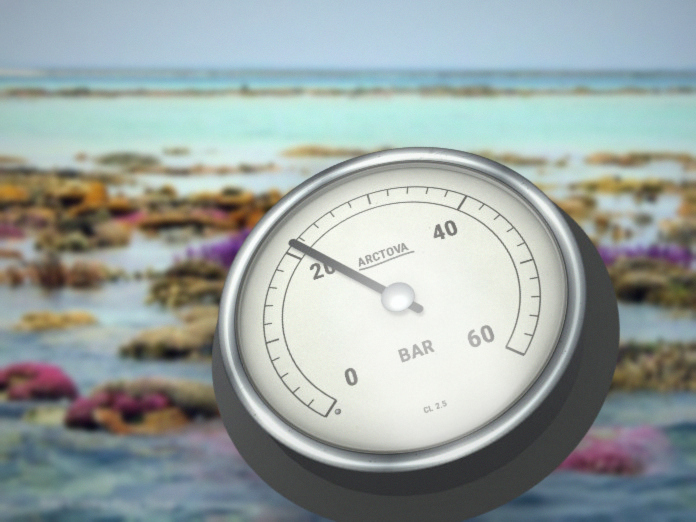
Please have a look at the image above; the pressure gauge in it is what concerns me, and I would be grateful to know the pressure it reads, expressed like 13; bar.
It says 21; bar
